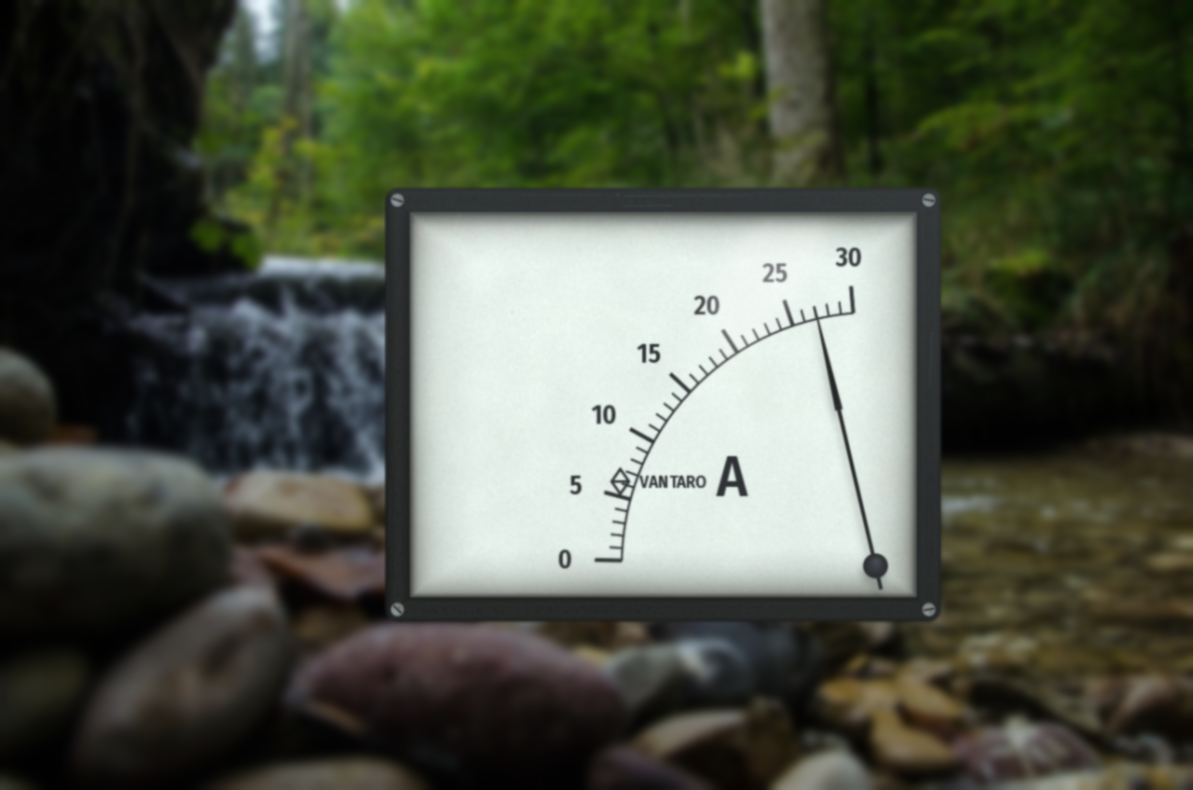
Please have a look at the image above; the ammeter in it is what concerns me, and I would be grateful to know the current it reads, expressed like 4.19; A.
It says 27; A
